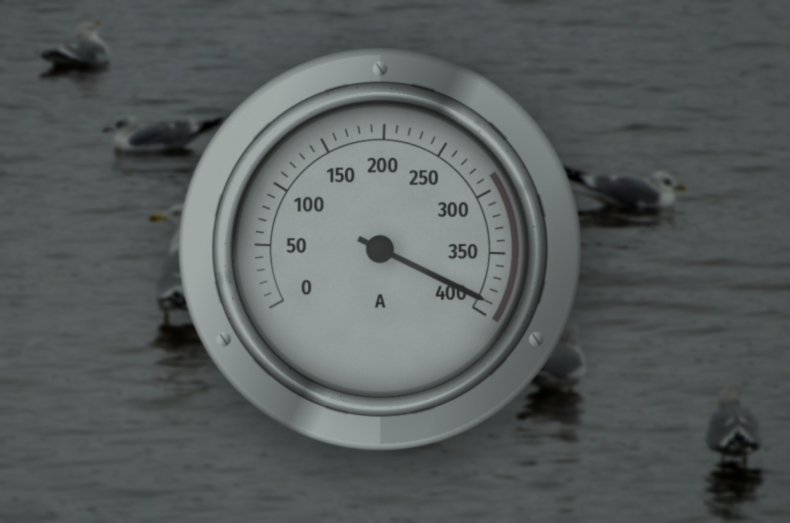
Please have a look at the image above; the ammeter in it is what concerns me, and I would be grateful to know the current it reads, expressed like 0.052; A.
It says 390; A
